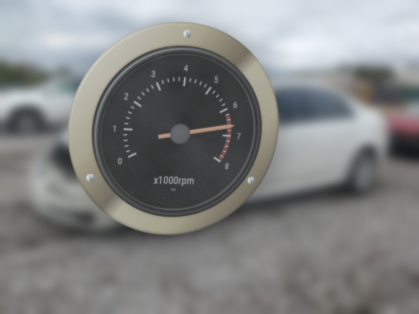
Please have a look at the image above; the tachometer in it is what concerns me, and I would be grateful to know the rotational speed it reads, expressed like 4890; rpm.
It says 6600; rpm
